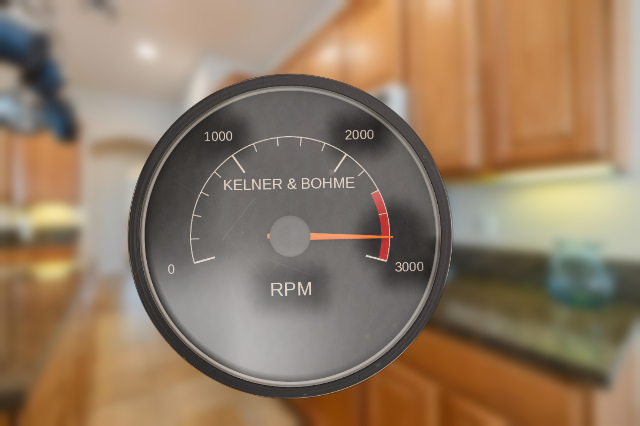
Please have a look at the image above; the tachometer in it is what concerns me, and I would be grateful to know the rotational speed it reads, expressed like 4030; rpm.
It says 2800; rpm
